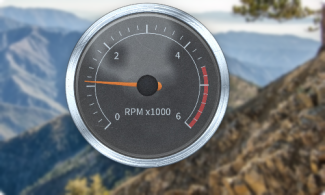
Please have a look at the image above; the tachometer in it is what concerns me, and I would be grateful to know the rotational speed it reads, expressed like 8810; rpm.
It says 1100; rpm
